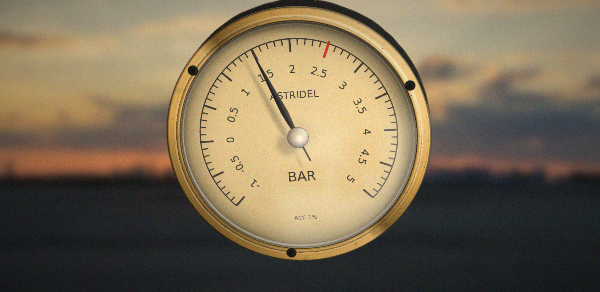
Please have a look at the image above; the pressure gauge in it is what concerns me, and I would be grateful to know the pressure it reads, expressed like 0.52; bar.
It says 1.5; bar
